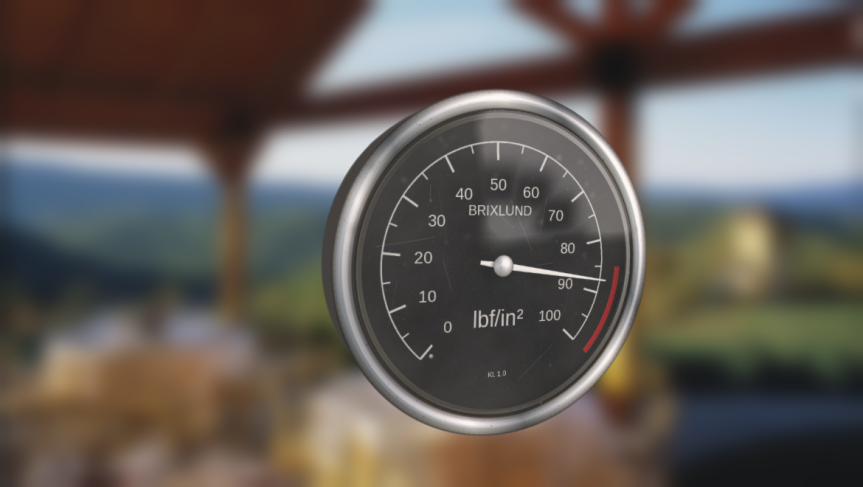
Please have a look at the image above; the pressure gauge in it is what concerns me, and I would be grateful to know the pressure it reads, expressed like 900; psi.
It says 87.5; psi
